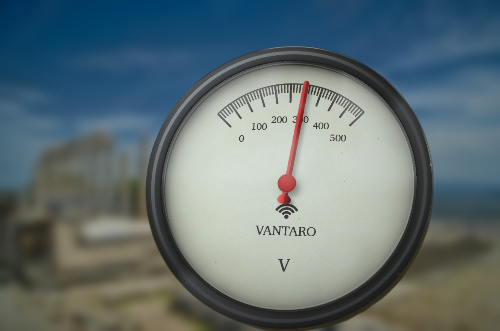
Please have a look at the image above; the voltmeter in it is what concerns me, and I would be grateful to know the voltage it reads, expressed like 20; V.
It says 300; V
